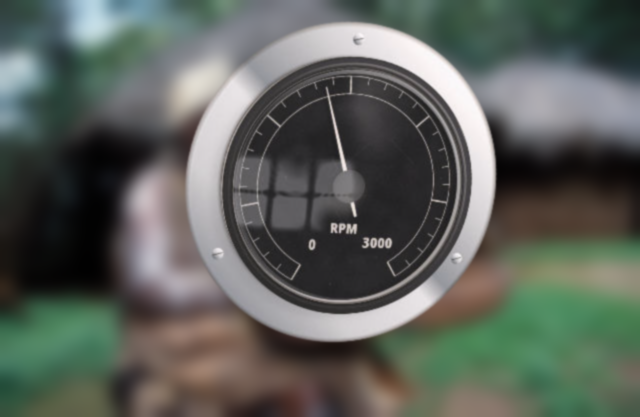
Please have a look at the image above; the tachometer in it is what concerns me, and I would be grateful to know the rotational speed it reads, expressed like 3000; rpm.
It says 1350; rpm
